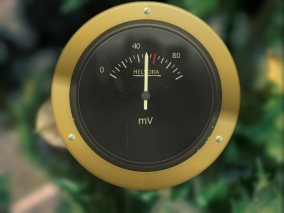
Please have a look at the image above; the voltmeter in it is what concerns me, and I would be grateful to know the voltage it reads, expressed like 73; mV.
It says 50; mV
